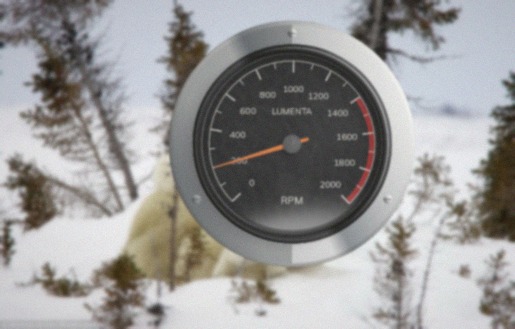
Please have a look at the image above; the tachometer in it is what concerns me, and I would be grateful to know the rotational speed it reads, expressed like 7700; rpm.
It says 200; rpm
